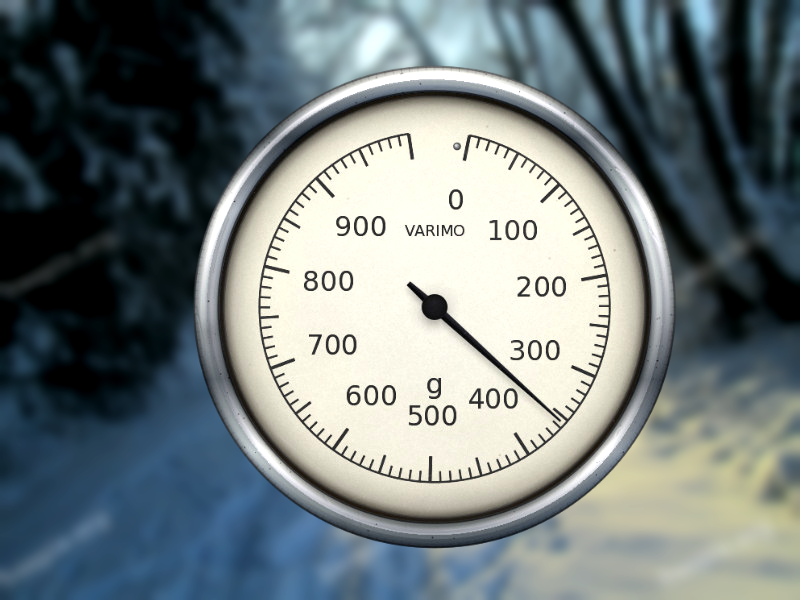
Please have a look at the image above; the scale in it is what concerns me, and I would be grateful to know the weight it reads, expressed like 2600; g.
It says 355; g
